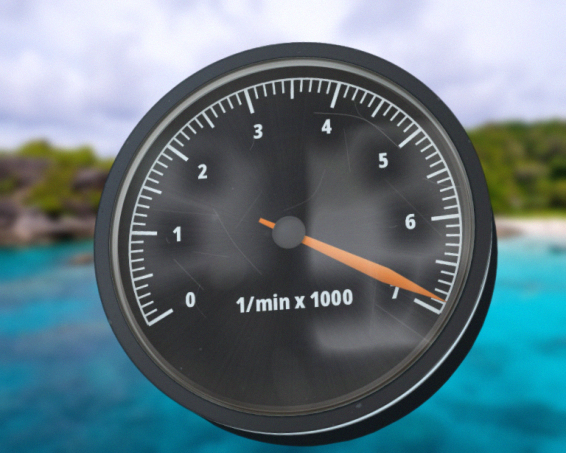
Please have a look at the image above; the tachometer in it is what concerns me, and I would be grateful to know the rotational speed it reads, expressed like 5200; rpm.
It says 6900; rpm
